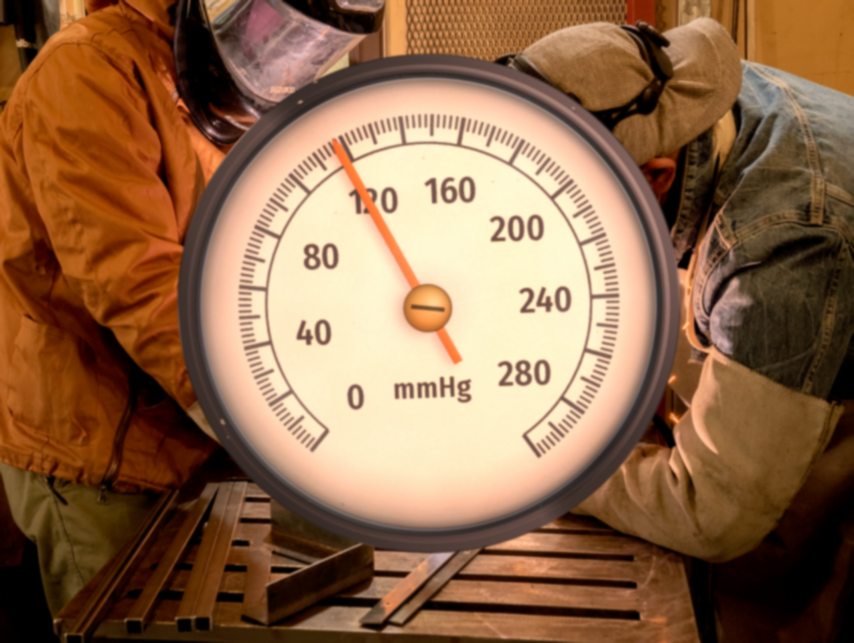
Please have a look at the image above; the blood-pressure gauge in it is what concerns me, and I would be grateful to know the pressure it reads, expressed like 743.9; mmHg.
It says 118; mmHg
